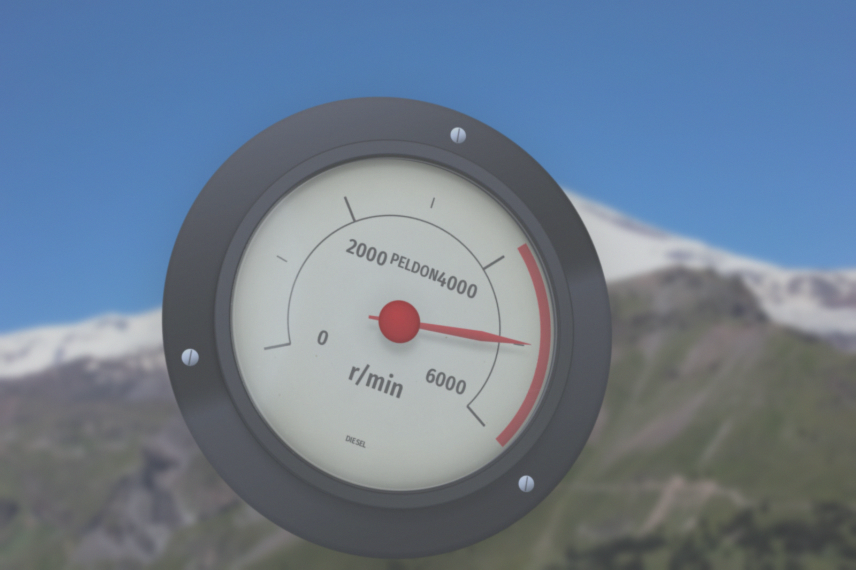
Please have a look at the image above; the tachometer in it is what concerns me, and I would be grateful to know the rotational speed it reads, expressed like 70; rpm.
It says 5000; rpm
